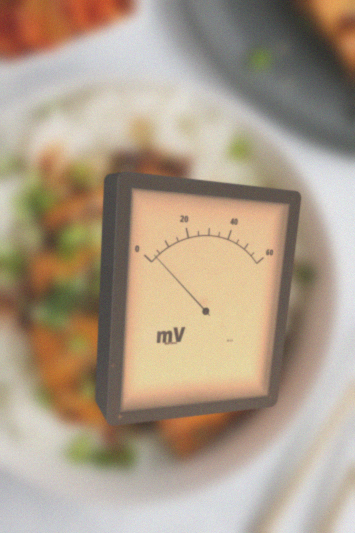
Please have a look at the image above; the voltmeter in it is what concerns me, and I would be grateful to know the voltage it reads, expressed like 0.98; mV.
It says 2.5; mV
